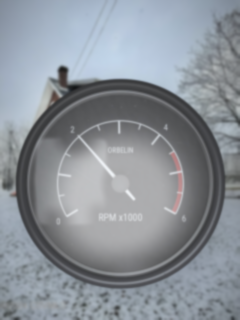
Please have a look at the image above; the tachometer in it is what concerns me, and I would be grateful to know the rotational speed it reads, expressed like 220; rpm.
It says 2000; rpm
